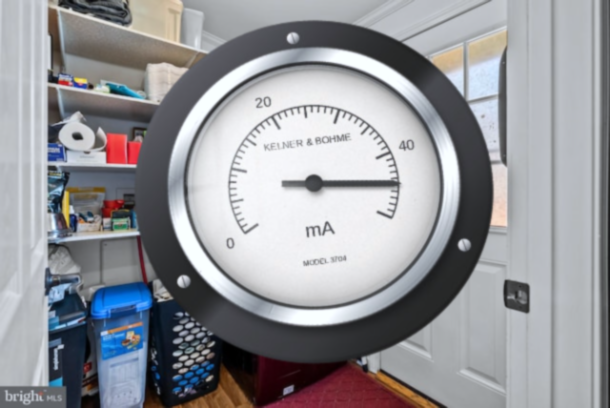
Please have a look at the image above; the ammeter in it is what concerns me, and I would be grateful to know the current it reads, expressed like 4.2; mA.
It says 45; mA
